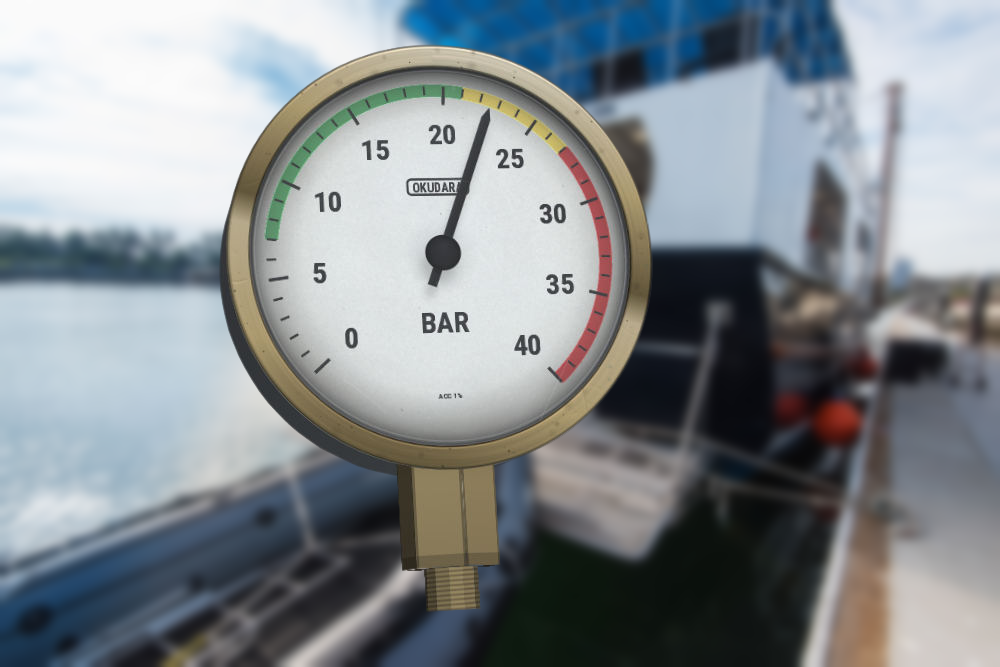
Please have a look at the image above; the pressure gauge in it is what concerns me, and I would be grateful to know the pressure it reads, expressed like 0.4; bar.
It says 22.5; bar
